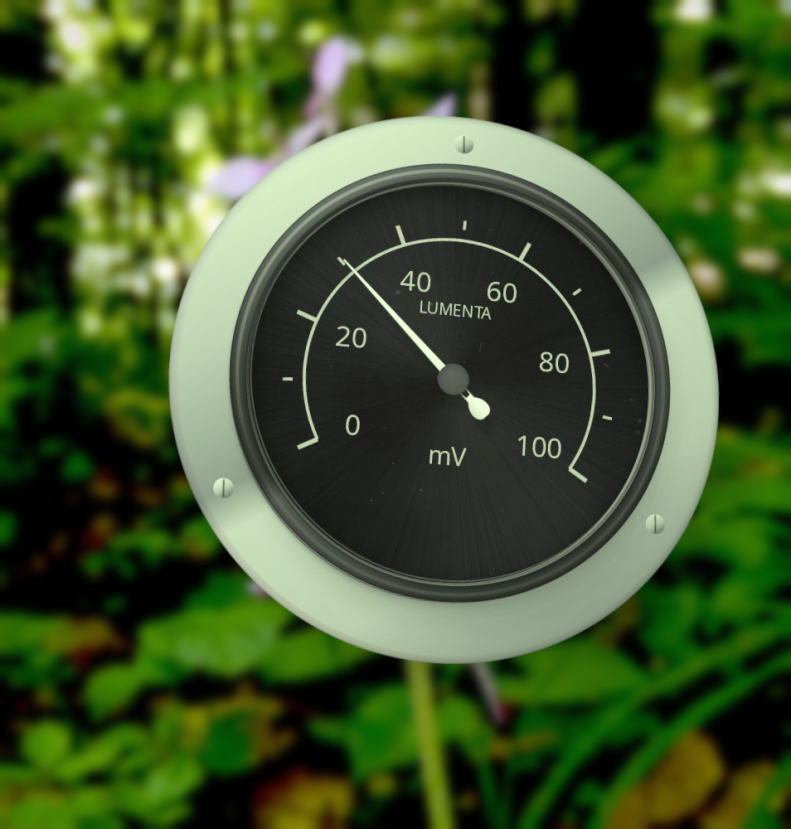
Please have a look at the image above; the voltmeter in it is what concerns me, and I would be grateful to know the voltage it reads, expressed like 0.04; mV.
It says 30; mV
